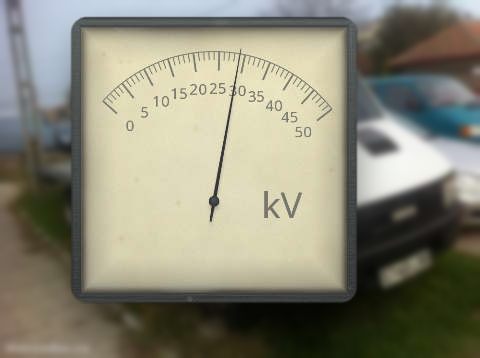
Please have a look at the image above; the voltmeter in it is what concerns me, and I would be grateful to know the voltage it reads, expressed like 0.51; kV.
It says 29; kV
